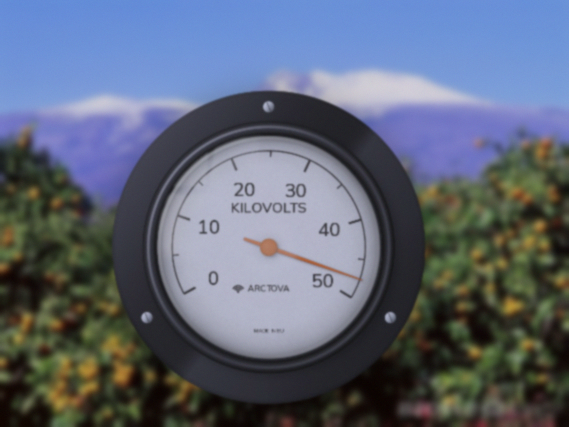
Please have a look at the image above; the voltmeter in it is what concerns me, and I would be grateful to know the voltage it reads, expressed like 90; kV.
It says 47.5; kV
